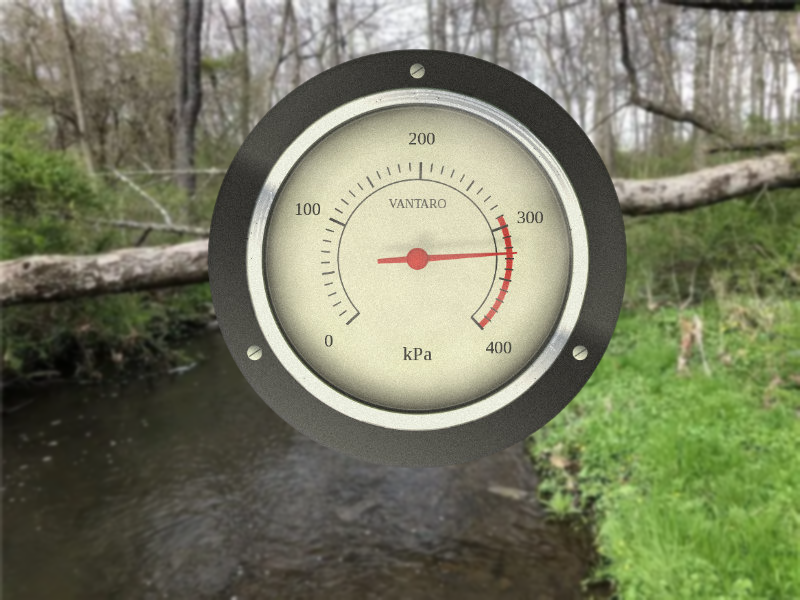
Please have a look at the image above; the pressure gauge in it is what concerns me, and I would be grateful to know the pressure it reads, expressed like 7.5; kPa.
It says 325; kPa
